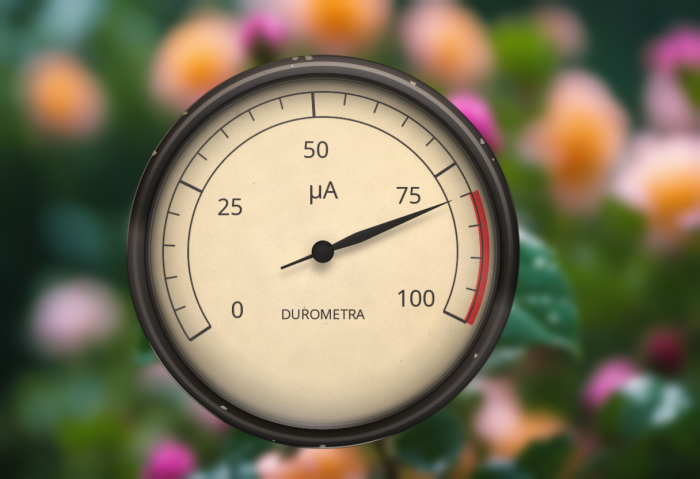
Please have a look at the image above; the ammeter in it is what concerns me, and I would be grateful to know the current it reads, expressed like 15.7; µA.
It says 80; µA
